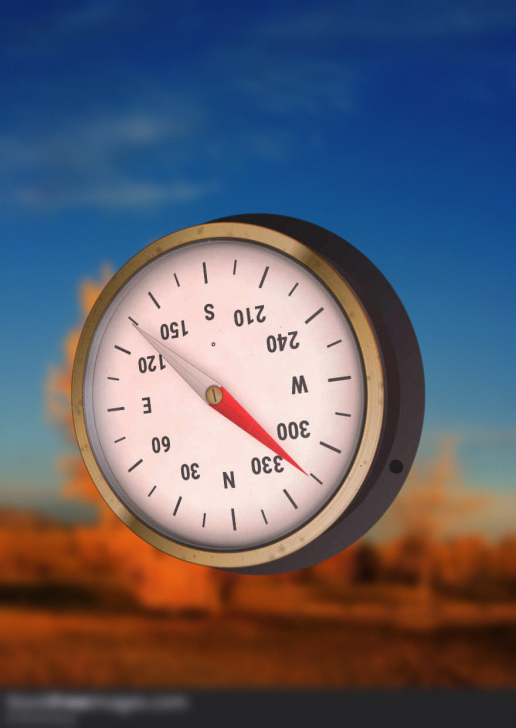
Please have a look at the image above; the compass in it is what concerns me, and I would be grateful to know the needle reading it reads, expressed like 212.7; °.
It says 315; °
